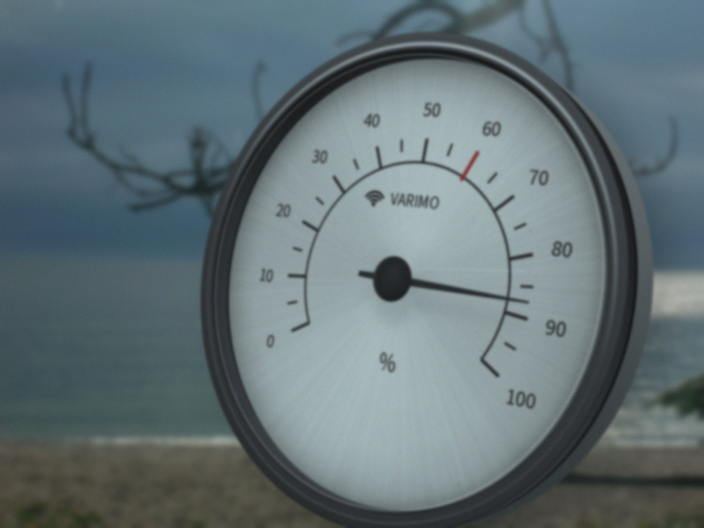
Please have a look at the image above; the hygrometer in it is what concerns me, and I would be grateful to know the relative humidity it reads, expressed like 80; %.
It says 87.5; %
